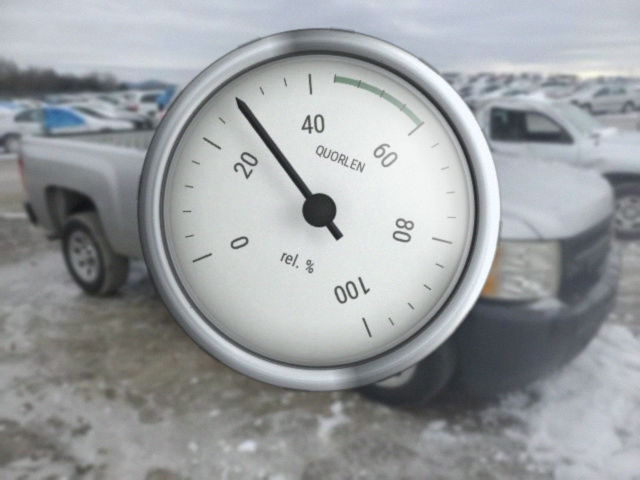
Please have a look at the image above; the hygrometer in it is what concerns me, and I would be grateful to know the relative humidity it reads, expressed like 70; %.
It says 28; %
